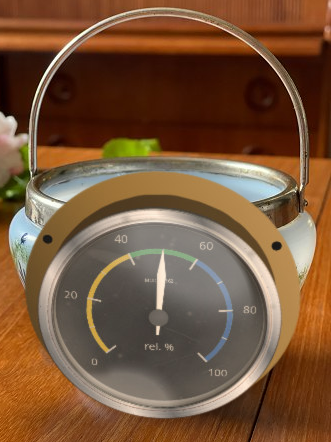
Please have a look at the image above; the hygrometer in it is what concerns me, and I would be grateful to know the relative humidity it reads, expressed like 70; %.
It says 50; %
